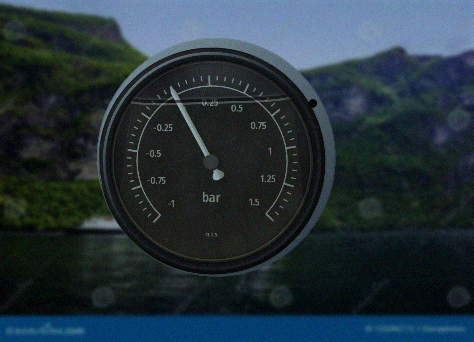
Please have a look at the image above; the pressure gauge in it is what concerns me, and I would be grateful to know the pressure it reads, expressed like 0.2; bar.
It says 0; bar
